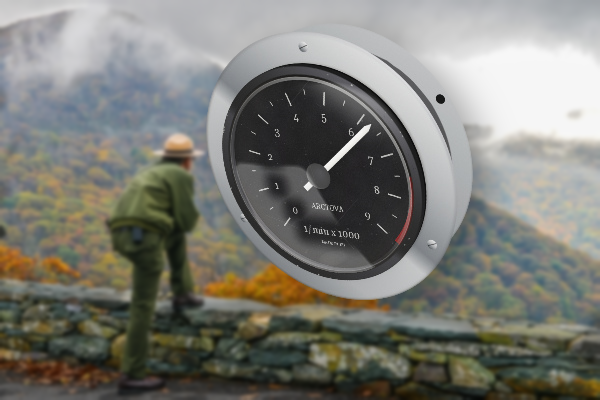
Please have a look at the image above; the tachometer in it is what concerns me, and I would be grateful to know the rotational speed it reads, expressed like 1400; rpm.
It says 6250; rpm
